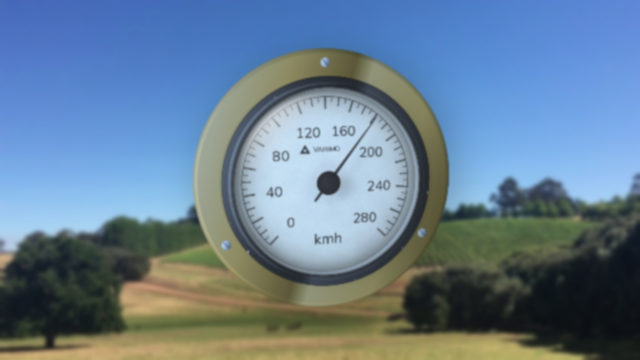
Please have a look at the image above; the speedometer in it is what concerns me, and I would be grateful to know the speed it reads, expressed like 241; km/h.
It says 180; km/h
